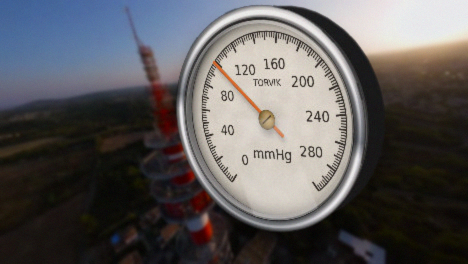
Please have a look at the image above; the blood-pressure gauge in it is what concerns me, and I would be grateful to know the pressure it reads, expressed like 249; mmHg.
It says 100; mmHg
